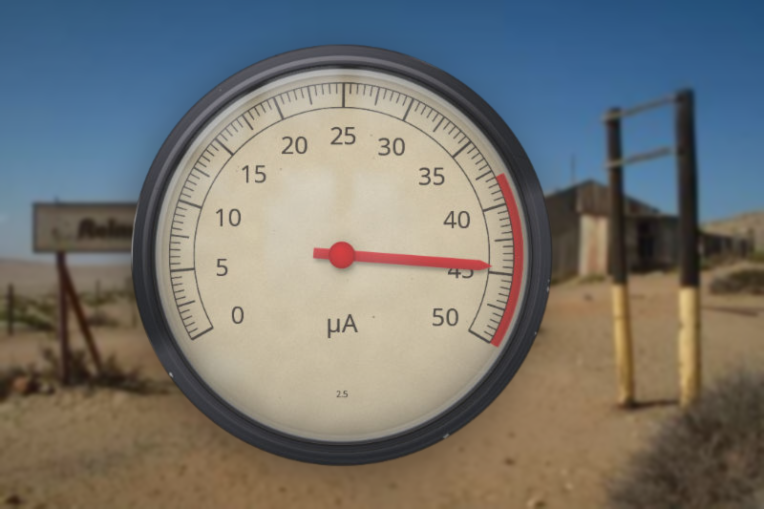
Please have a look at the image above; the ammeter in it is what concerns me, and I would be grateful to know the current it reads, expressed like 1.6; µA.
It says 44.5; µA
